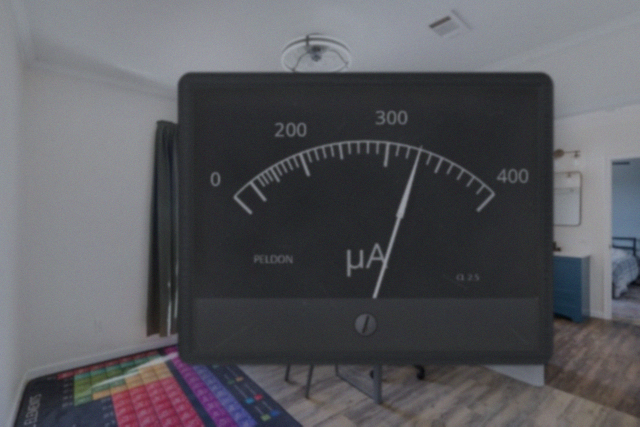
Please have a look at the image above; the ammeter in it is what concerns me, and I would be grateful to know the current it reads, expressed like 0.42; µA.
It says 330; µA
